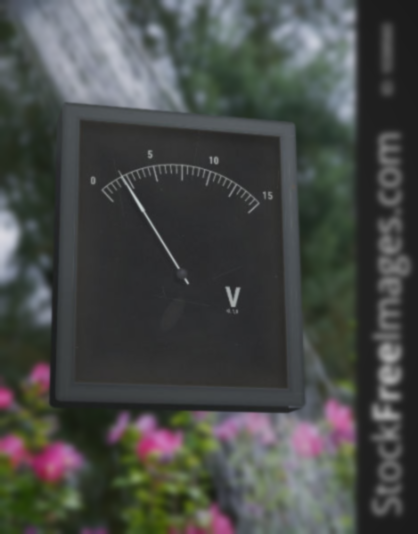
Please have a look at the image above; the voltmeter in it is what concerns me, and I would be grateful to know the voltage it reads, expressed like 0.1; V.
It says 2; V
